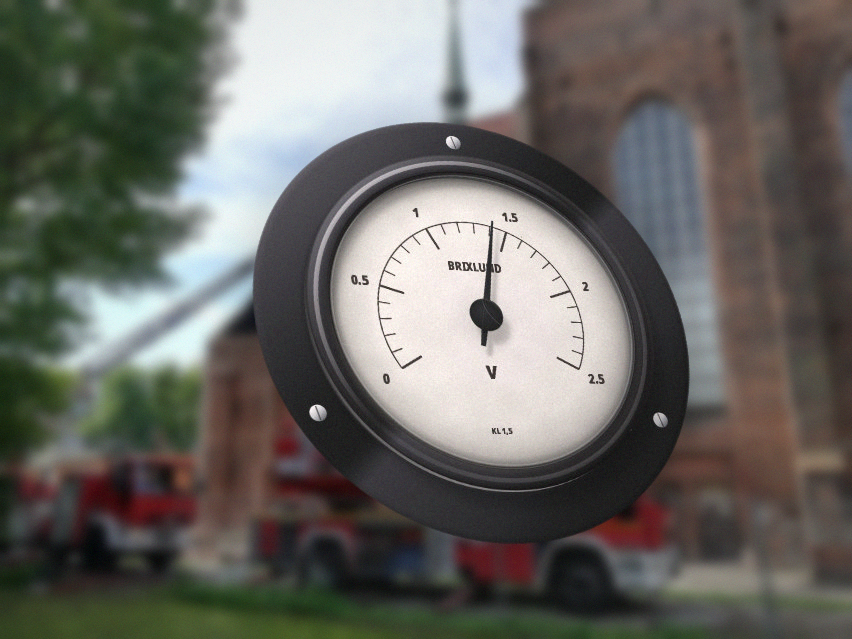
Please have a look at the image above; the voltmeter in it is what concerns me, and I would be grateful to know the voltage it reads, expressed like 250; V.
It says 1.4; V
